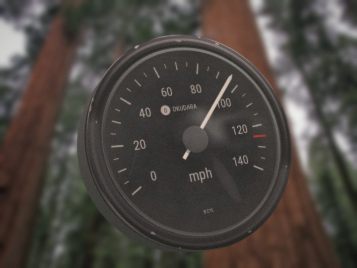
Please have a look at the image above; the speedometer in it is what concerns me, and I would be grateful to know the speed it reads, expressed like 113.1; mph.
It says 95; mph
